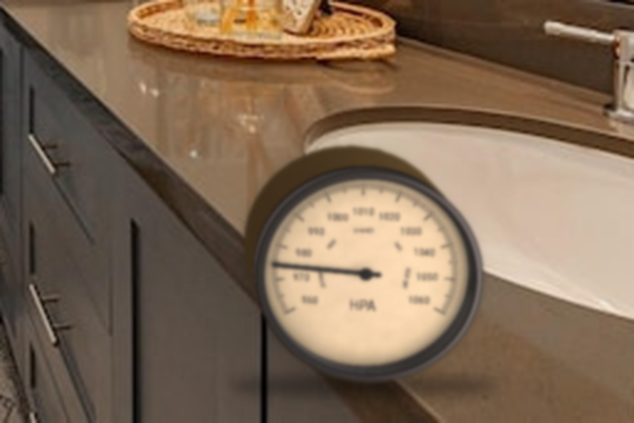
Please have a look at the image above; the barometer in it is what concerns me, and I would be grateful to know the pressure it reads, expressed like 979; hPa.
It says 975; hPa
